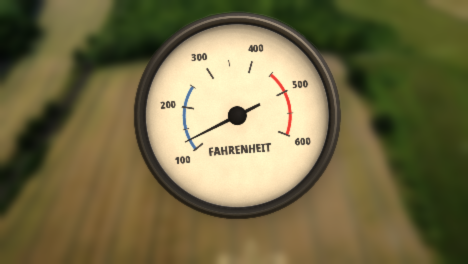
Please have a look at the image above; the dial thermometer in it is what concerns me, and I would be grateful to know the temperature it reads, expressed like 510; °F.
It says 125; °F
